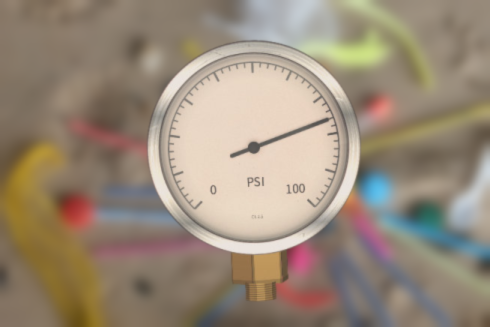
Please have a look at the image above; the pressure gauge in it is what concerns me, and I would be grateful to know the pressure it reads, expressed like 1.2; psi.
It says 76; psi
